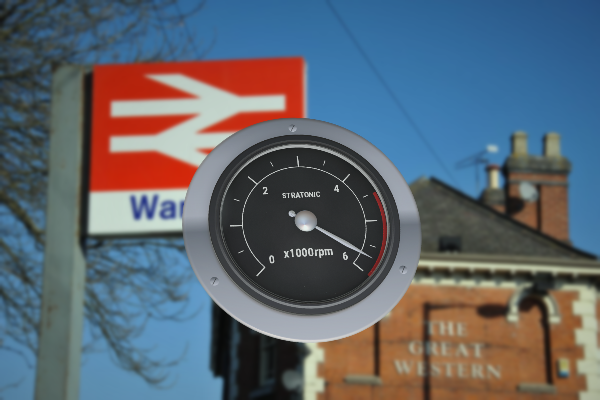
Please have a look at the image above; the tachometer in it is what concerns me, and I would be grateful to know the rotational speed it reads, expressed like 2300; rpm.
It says 5750; rpm
